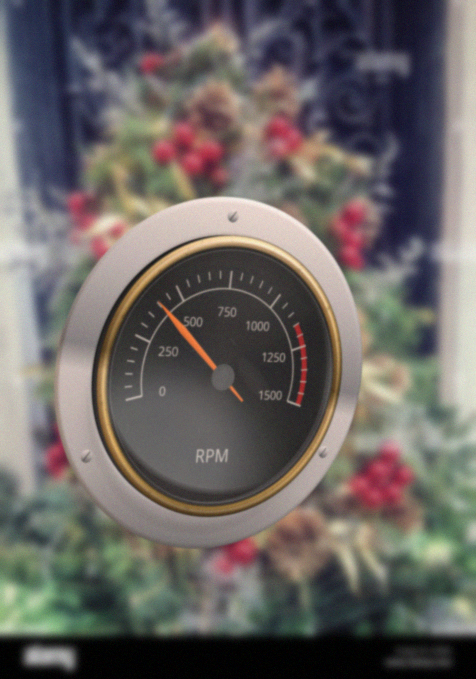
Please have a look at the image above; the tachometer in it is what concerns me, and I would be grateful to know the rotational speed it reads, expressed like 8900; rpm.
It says 400; rpm
